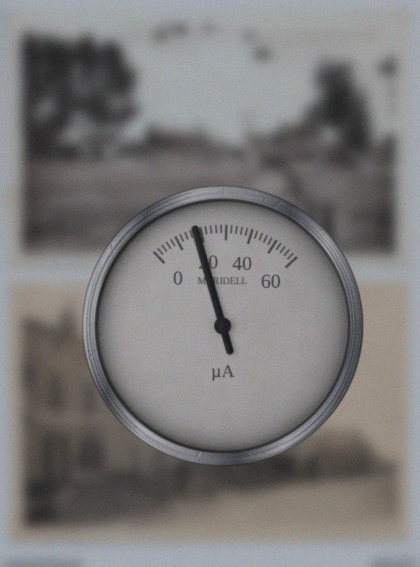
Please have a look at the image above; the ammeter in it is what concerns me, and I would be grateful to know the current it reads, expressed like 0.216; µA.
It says 18; µA
